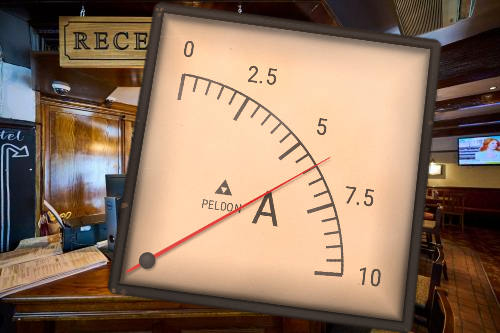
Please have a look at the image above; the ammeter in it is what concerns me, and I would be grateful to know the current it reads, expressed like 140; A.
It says 6; A
